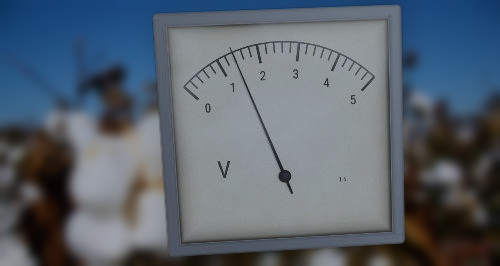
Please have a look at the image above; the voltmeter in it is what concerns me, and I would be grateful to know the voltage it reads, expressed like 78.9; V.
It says 1.4; V
